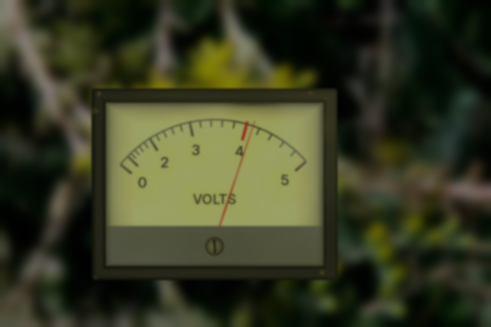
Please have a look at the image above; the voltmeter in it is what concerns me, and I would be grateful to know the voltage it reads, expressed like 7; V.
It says 4.1; V
